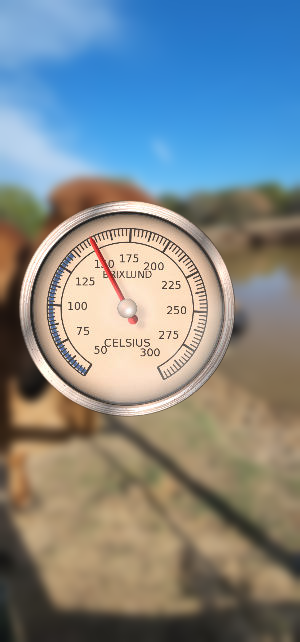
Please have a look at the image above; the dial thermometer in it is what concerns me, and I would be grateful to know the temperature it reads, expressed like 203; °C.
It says 150; °C
